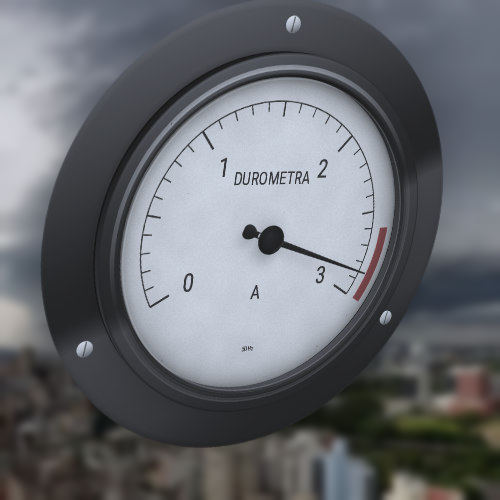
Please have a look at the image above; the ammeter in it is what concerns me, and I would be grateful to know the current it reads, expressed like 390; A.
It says 2.85; A
